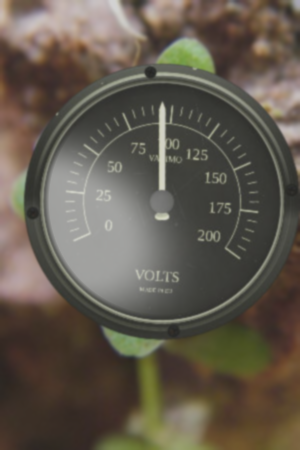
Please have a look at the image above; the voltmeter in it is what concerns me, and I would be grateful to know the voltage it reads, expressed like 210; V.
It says 95; V
